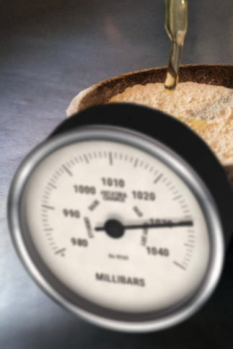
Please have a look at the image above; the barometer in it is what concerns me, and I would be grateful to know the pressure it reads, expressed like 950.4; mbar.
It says 1030; mbar
